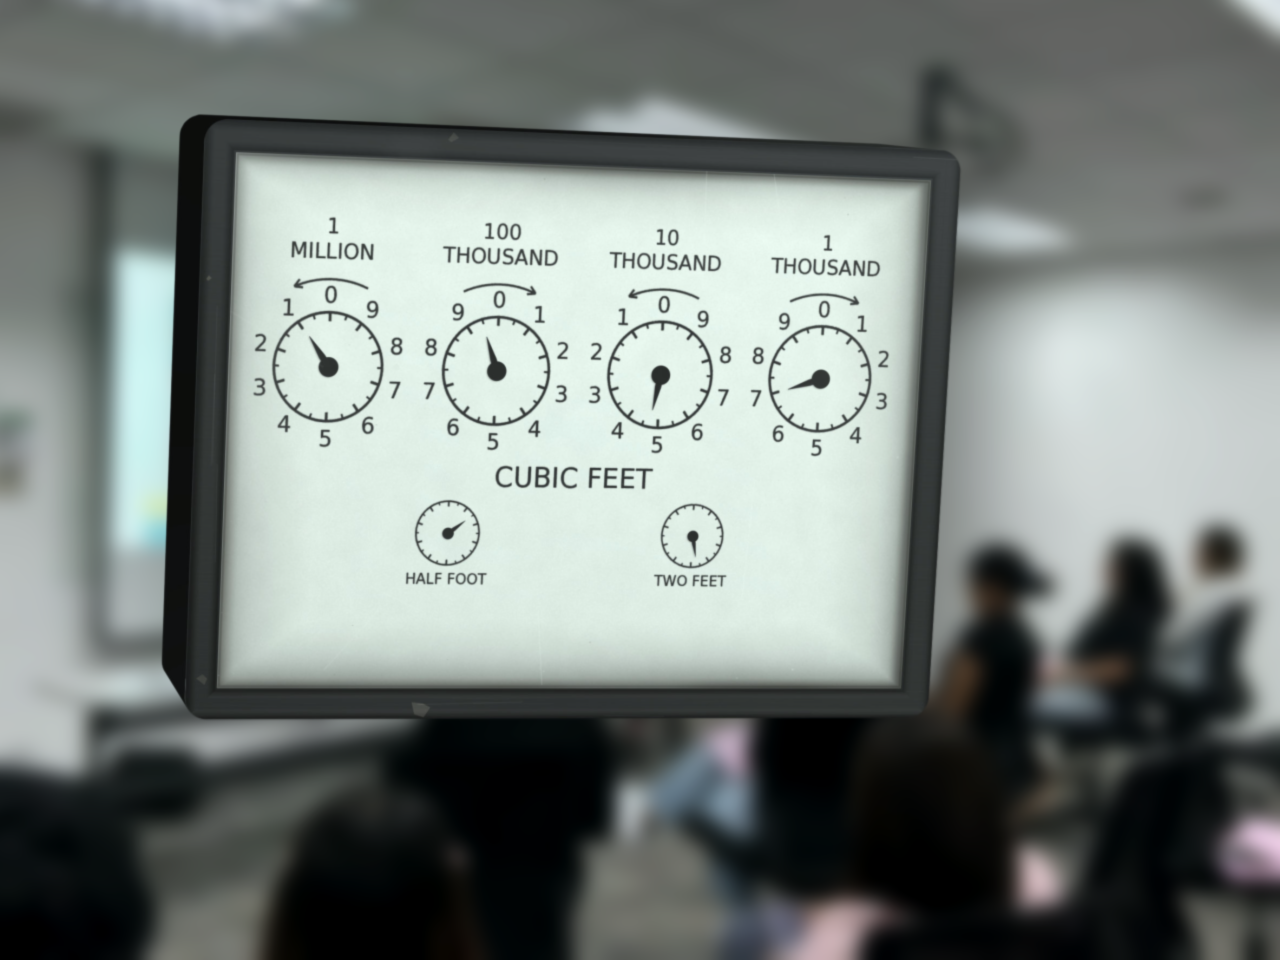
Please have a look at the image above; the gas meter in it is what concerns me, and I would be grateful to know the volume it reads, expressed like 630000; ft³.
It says 94700; ft³
